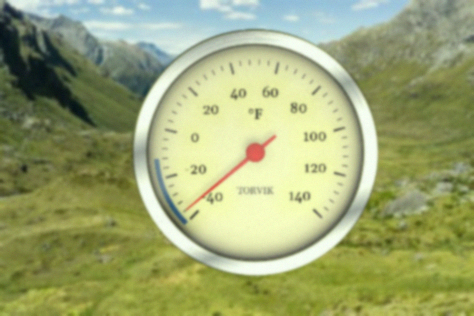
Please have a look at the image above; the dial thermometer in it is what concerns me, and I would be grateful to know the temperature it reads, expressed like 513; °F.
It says -36; °F
